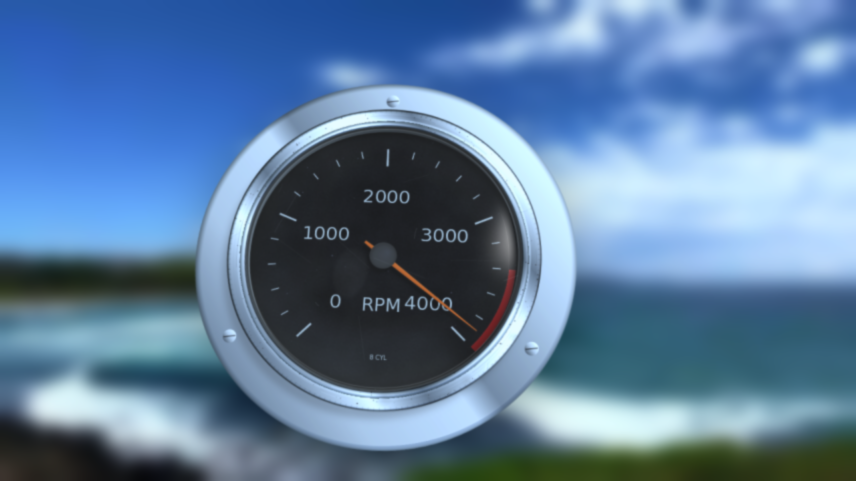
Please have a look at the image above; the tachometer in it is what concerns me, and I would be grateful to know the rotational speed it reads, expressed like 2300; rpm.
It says 3900; rpm
